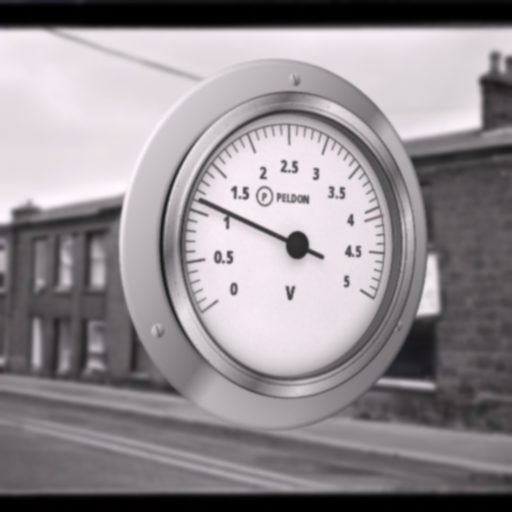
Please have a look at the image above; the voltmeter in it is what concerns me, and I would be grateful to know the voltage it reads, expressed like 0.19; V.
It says 1.1; V
